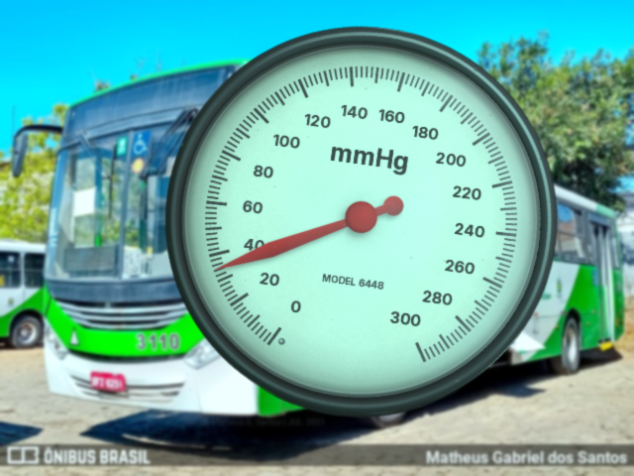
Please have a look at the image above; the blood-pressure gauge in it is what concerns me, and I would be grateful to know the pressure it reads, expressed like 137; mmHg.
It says 34; mmHg
